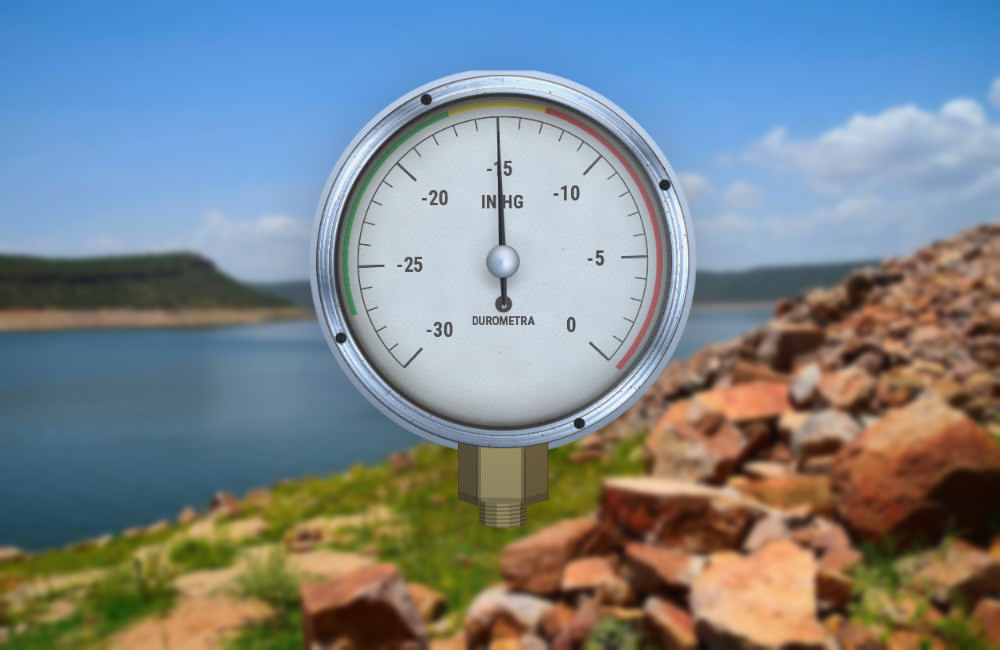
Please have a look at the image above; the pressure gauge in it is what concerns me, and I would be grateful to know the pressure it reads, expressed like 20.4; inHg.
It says -15; inHg
